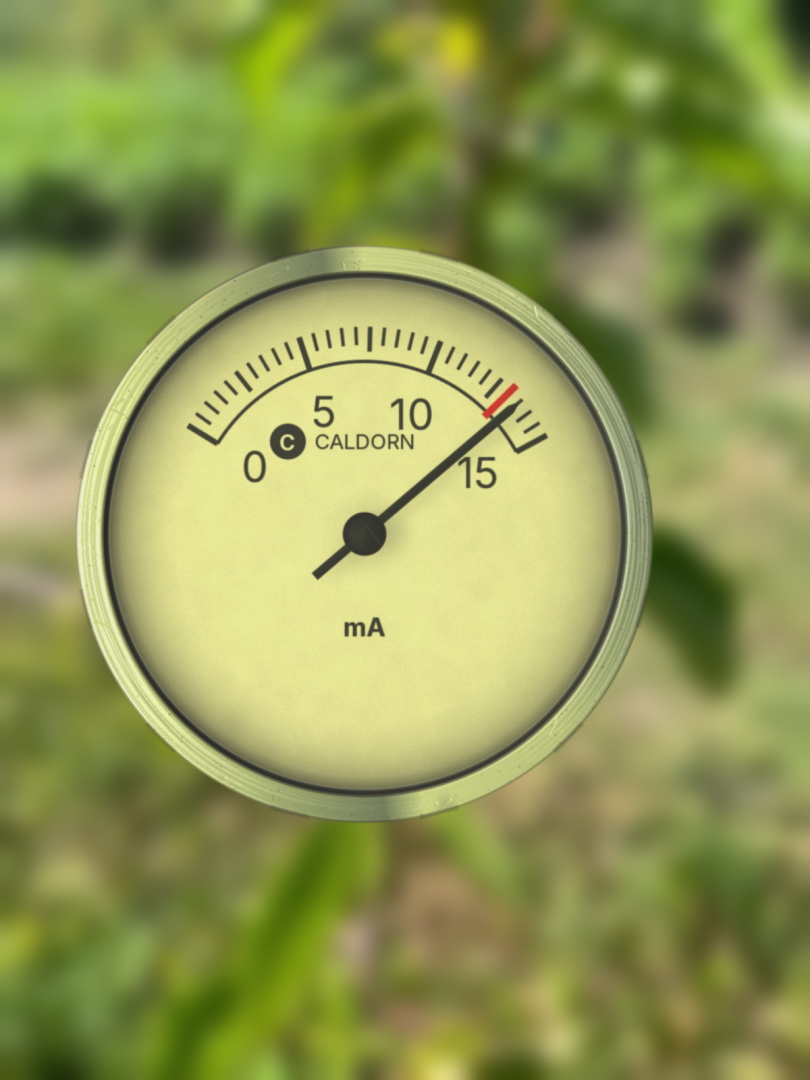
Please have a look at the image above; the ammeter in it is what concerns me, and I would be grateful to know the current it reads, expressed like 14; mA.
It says 13.5; mA
